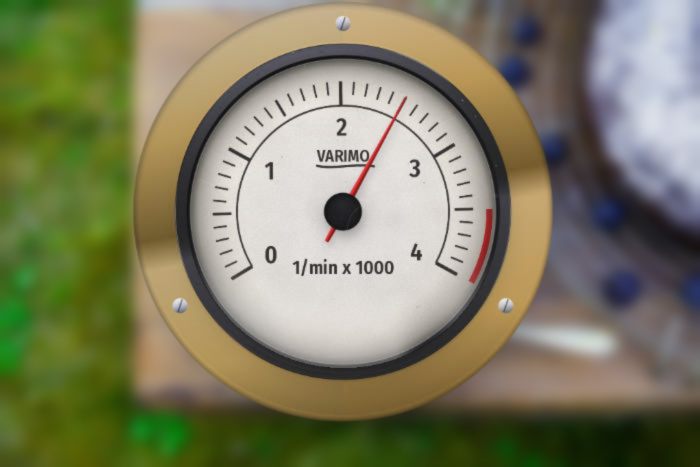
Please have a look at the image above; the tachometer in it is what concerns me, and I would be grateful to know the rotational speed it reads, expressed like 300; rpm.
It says 2500; rpm
